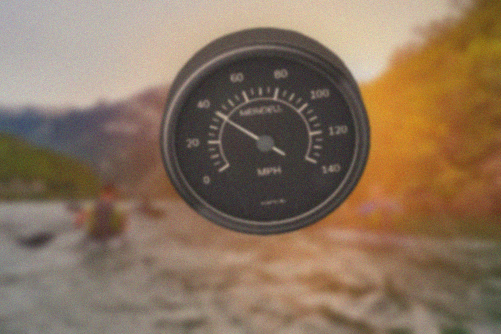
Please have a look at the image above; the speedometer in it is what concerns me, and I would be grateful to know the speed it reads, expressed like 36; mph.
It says 40; mph
